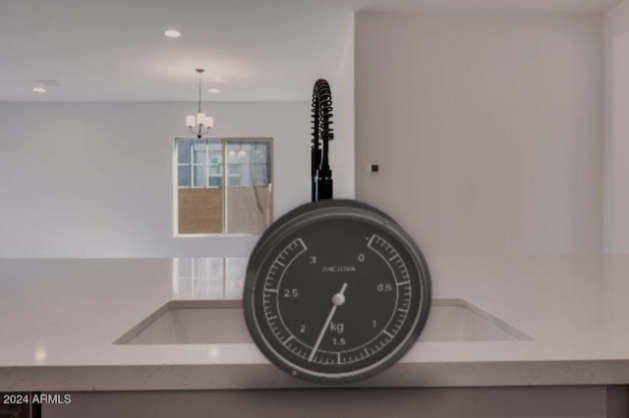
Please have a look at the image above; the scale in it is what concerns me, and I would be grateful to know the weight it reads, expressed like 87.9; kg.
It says 1.75; kg
